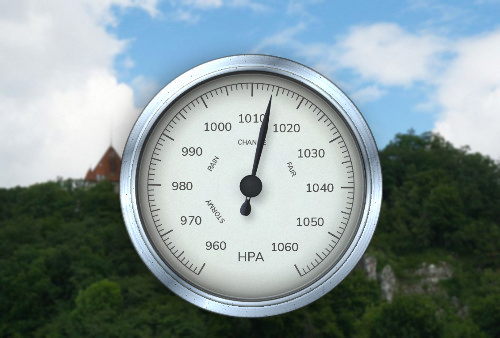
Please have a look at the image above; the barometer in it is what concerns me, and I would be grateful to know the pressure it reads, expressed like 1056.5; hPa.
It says 1014; hPa
